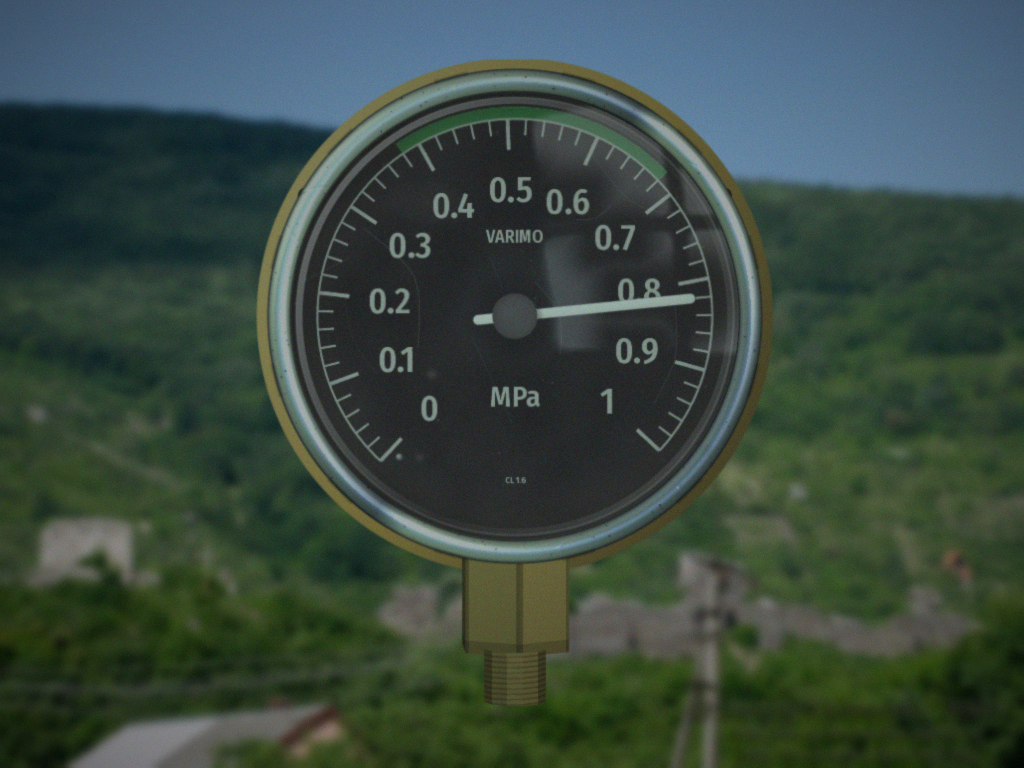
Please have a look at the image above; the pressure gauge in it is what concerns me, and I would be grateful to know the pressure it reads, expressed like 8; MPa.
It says 0.82; MPa
